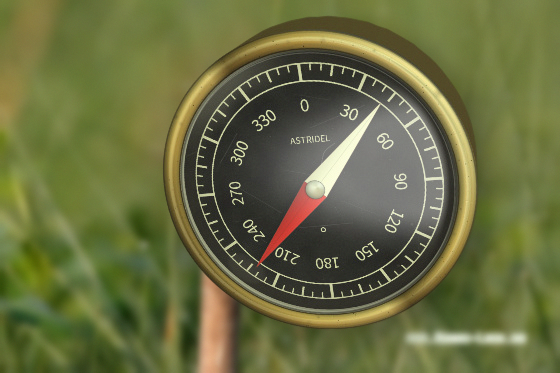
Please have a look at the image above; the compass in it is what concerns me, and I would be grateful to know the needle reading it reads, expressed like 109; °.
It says 222.5; °
